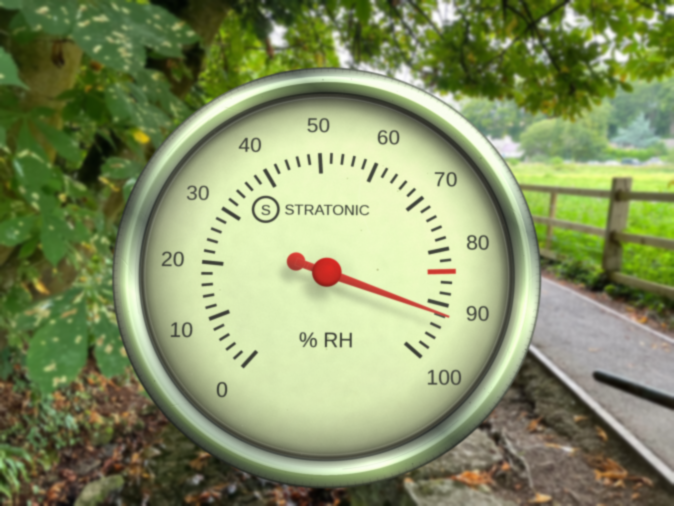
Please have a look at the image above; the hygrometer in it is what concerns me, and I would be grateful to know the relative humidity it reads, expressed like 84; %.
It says 92; %
